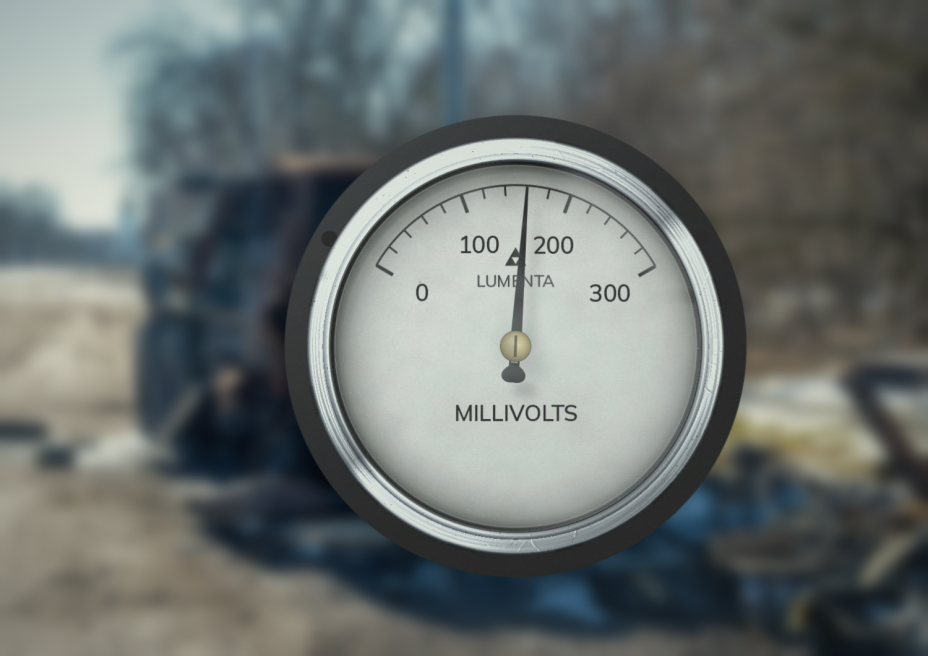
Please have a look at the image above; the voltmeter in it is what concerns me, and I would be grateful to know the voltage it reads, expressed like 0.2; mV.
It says 160; mV
